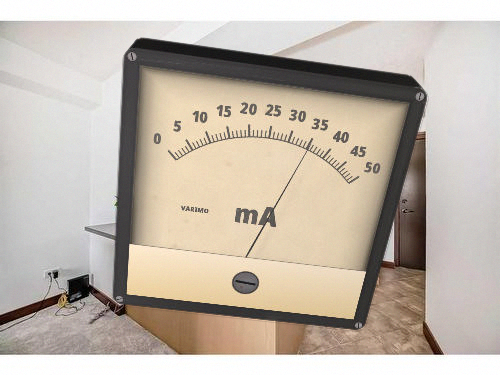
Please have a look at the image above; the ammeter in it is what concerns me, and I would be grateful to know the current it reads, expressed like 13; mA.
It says 35; mA
